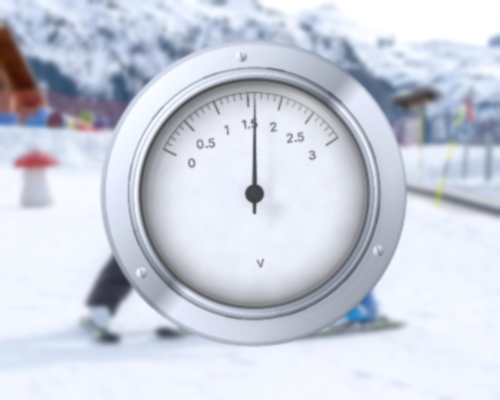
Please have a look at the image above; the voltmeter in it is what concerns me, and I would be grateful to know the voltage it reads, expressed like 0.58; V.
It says 1.6; V
